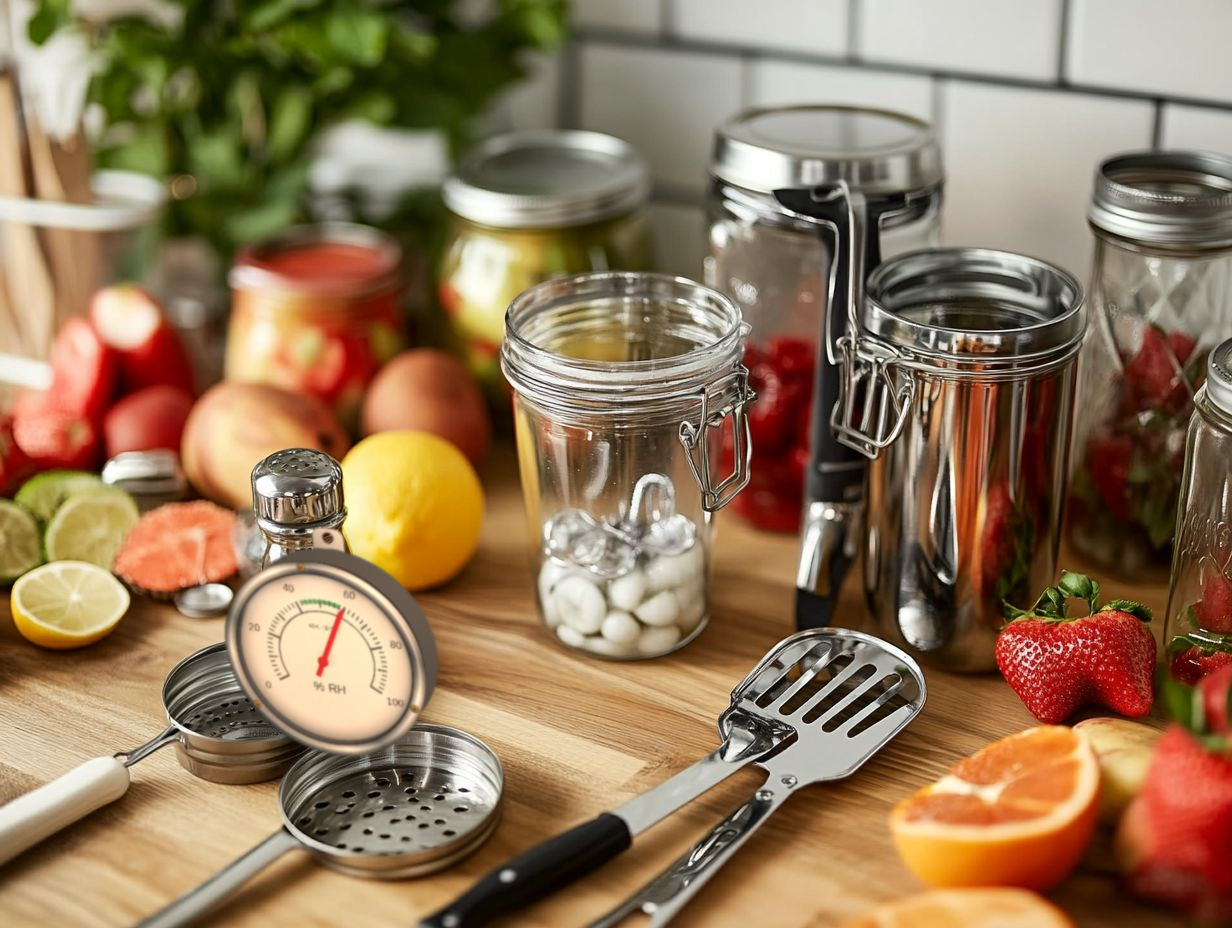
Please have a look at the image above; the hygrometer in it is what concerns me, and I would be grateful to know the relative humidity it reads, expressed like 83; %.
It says 60; %
